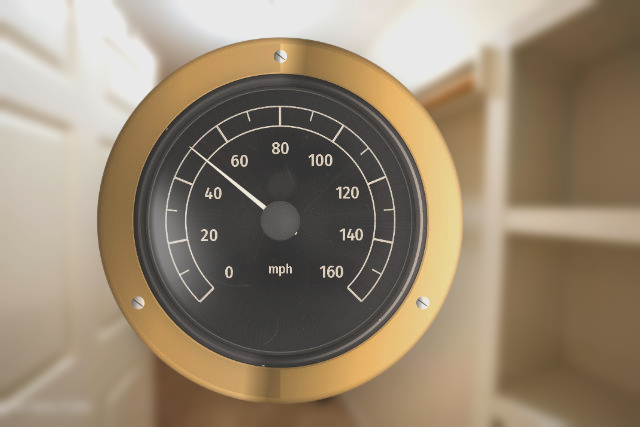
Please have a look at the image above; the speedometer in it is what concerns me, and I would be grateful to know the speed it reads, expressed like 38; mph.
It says 50; mph
